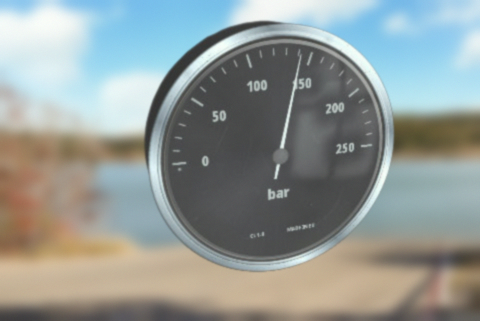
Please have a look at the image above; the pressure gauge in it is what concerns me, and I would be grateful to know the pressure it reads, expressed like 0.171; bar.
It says 140; bar
